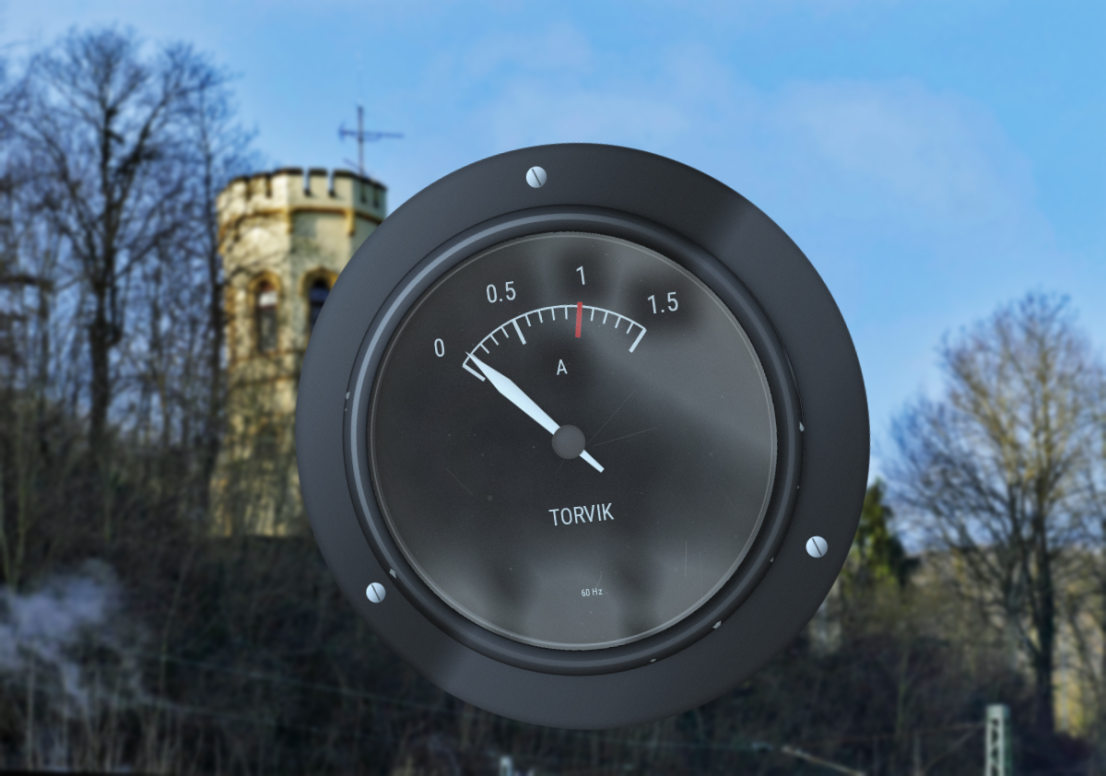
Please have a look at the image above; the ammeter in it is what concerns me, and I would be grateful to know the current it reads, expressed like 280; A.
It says 0.1; A
